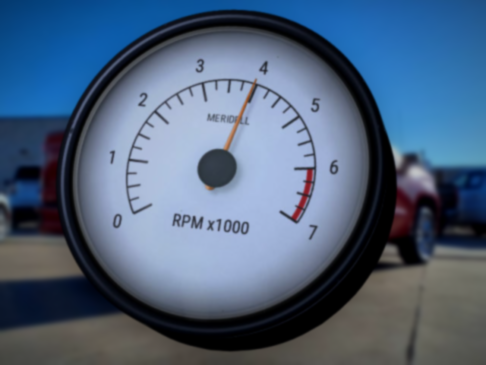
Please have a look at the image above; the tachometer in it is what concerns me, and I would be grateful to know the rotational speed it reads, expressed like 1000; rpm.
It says 4000; rpm
